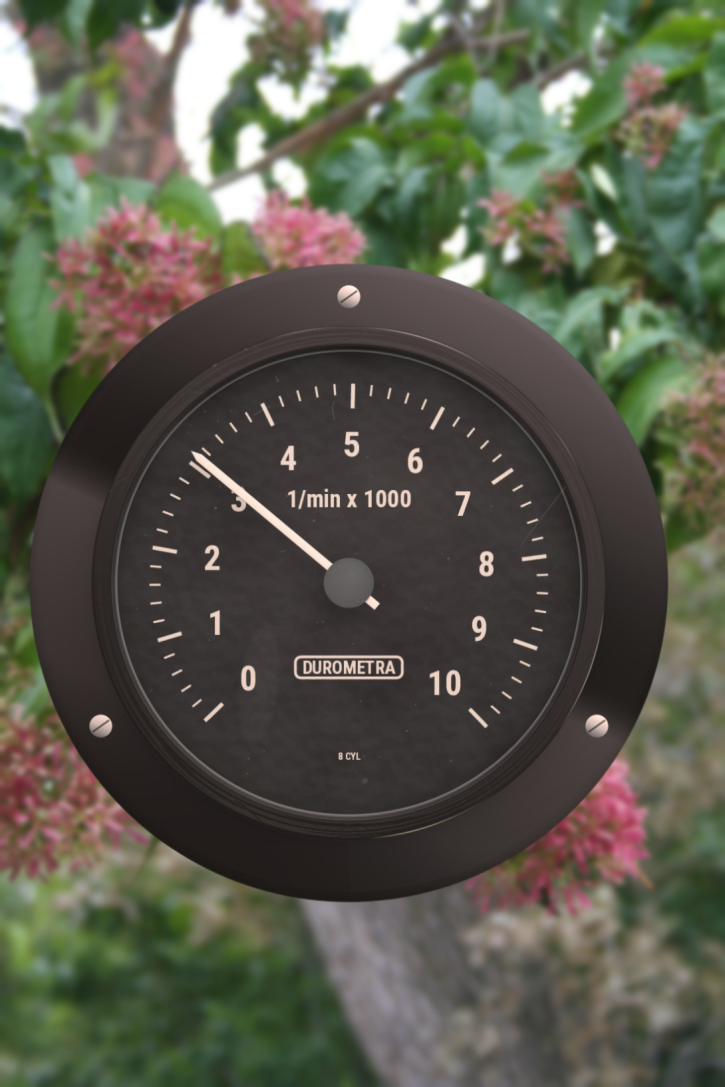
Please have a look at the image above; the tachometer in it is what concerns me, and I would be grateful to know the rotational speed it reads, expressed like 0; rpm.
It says 3100; rpm
